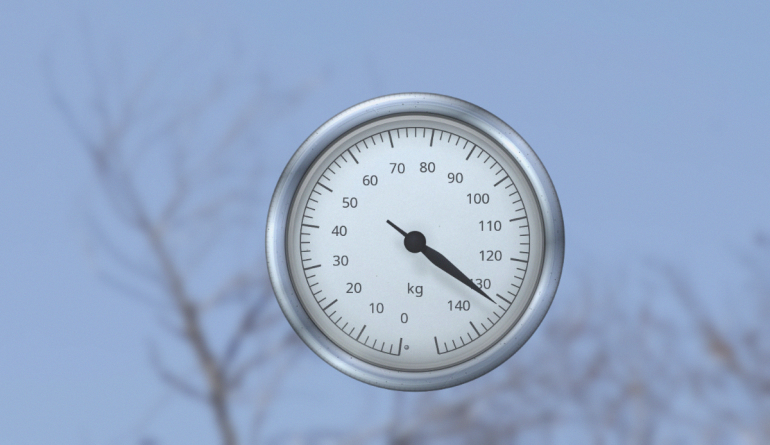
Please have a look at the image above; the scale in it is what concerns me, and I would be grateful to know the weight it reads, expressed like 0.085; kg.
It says 132; kg
